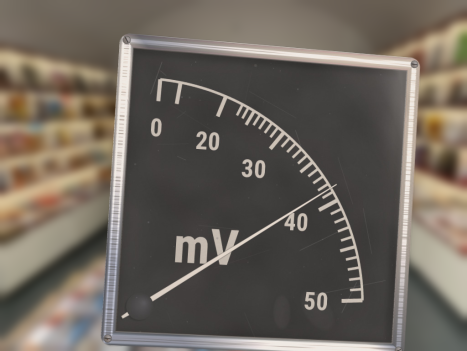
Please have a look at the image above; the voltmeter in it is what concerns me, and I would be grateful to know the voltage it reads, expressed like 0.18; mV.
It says 38.5; mV
